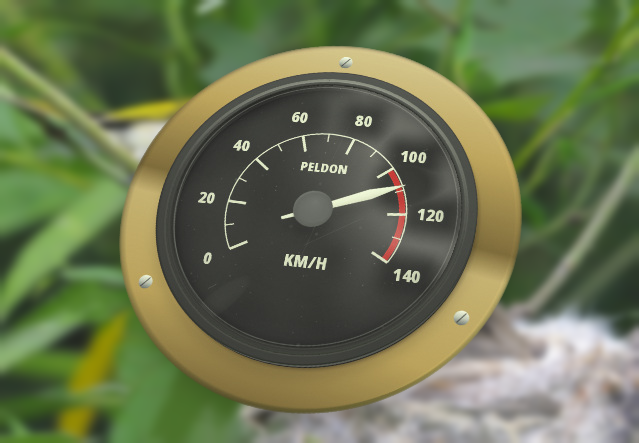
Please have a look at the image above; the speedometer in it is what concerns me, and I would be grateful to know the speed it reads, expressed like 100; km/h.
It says 110; km/h
